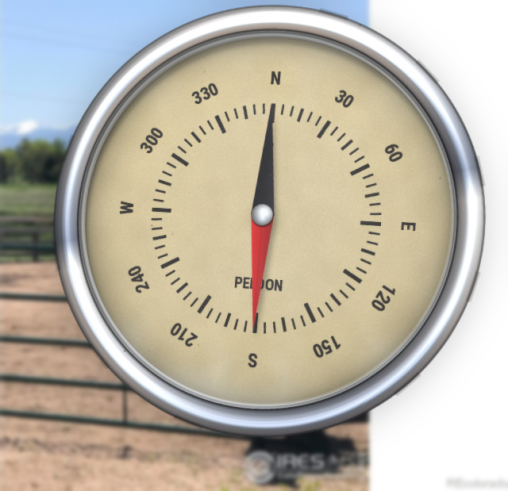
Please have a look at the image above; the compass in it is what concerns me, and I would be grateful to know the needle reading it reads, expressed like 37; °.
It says 180; °
